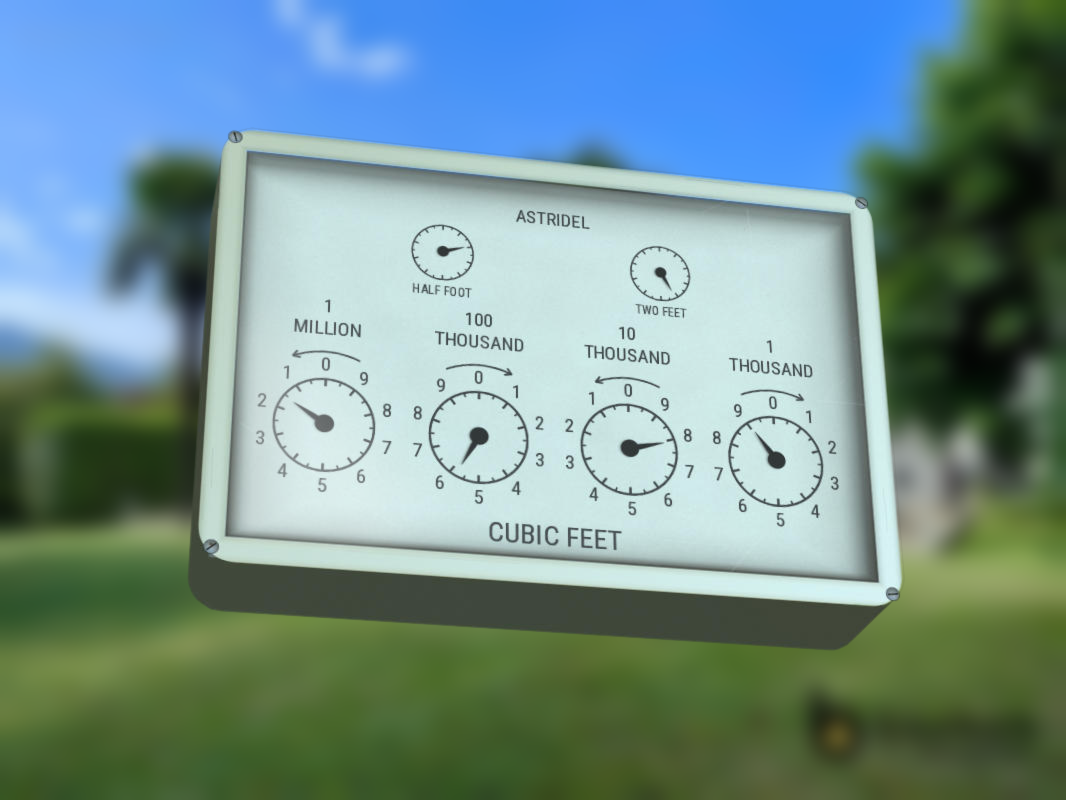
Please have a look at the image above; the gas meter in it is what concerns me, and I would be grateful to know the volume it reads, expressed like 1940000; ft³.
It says 157900; ft³
